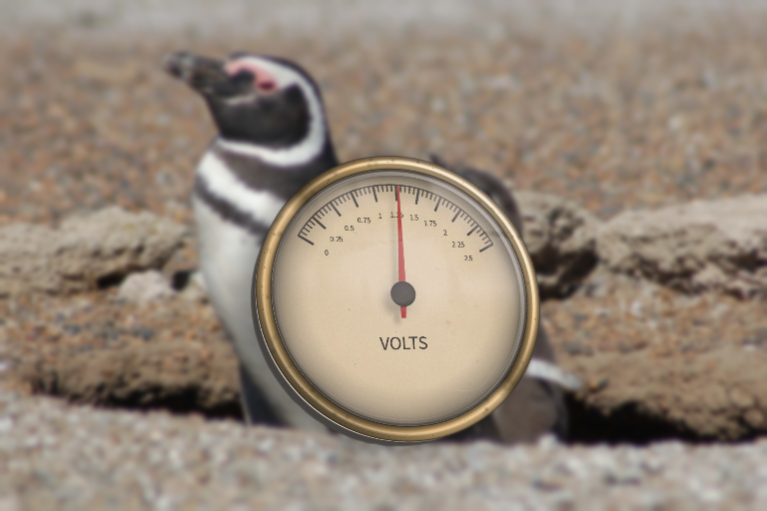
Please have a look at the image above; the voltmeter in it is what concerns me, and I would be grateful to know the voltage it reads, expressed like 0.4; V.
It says 1.25; V
